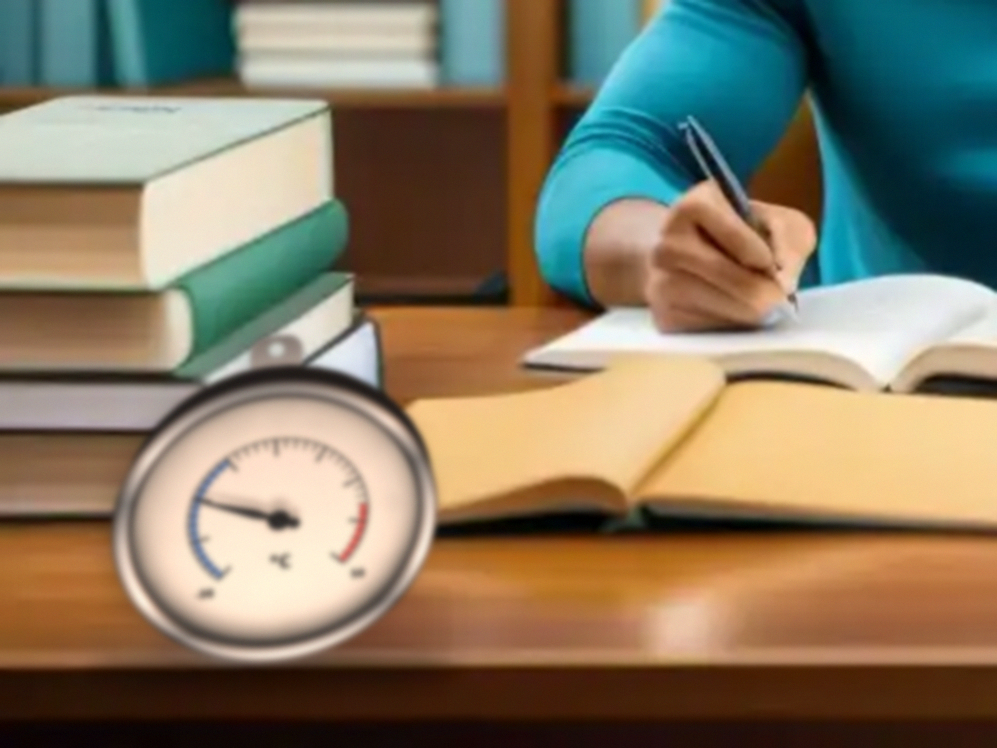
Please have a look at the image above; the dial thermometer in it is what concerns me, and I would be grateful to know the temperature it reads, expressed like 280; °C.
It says -10; °C
